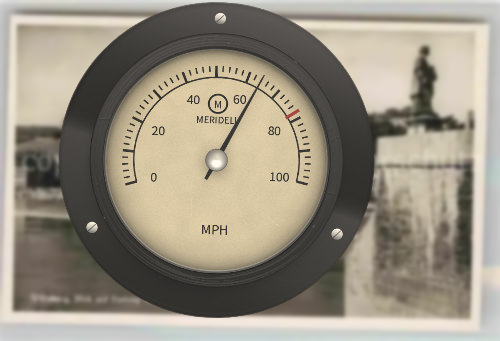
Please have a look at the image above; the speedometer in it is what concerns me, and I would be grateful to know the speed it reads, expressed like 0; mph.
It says 64; mph
